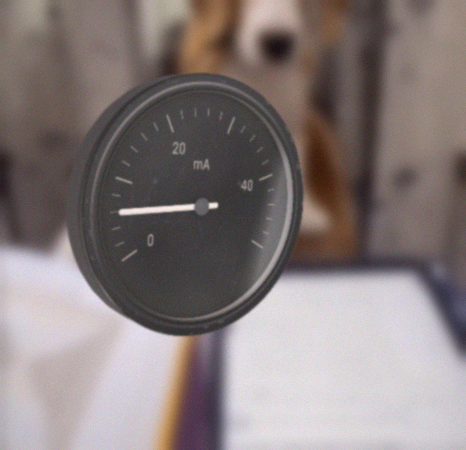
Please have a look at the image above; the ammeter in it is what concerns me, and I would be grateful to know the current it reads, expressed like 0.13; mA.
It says 6; mA
